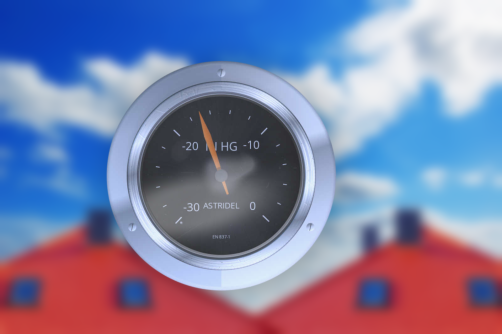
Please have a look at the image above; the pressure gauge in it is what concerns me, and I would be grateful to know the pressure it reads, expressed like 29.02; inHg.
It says -17; inHg
